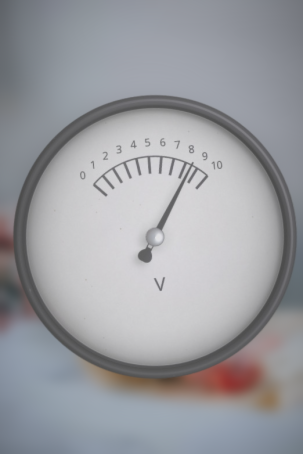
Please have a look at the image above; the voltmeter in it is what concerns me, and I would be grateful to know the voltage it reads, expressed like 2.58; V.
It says 8.5; V
